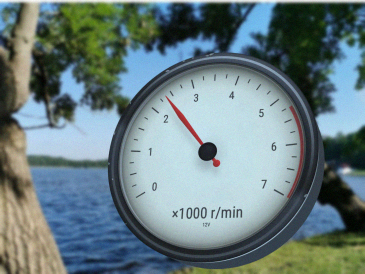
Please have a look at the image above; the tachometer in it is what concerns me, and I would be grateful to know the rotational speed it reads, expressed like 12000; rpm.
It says 2375; rpm
